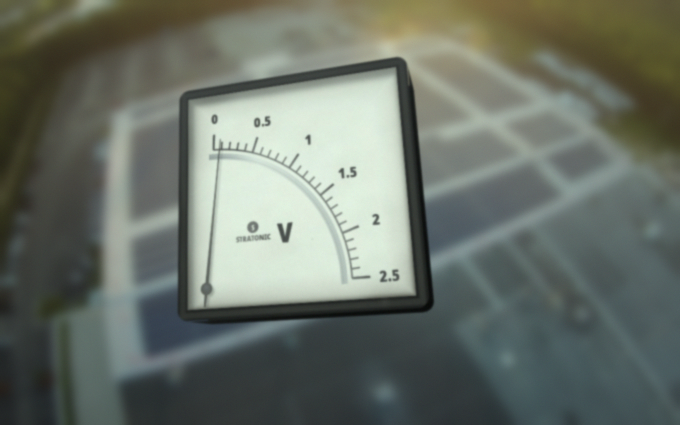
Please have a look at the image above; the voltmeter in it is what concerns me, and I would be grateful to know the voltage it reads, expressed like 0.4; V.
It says 0.1; V
